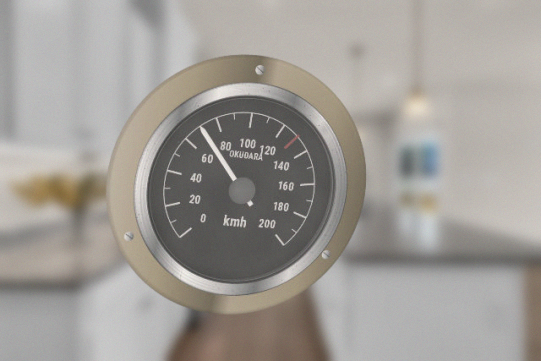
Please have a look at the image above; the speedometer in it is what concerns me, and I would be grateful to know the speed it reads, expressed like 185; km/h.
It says 70; km/h
